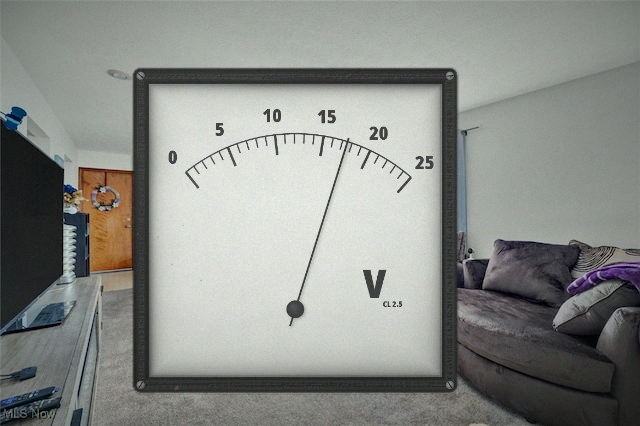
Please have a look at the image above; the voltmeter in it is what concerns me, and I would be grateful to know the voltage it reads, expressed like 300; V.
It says 17.5; V
